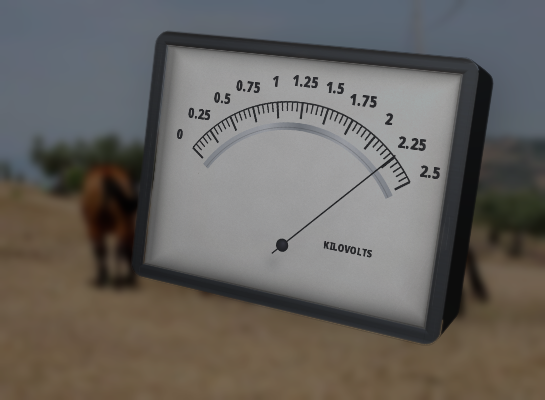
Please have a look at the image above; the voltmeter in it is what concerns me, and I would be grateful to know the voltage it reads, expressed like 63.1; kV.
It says 2.25; kV
